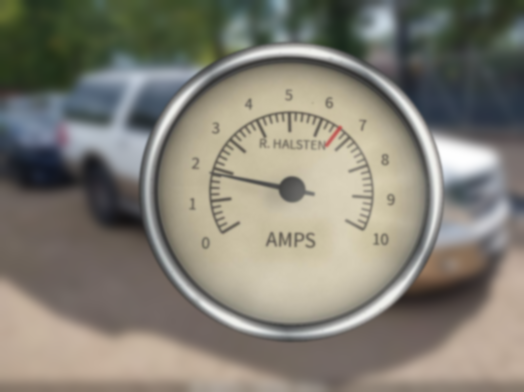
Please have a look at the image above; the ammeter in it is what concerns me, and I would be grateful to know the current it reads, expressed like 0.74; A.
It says 1.8; A
